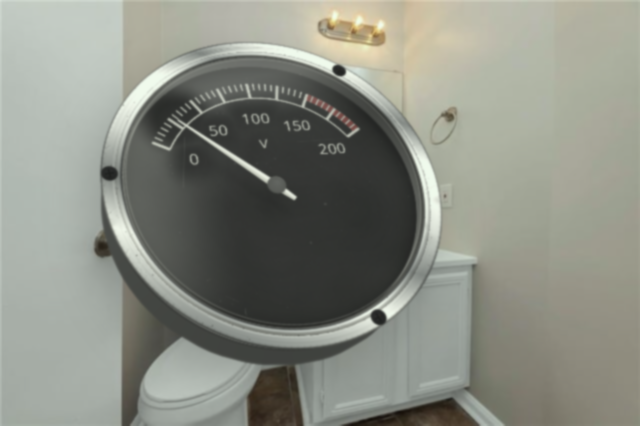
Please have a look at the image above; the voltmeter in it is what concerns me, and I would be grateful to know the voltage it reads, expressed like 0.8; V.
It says 25; V
